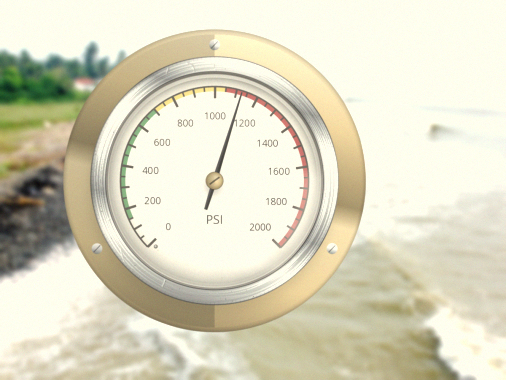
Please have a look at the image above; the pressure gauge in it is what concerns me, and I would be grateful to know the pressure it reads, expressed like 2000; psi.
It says 1125; psi
